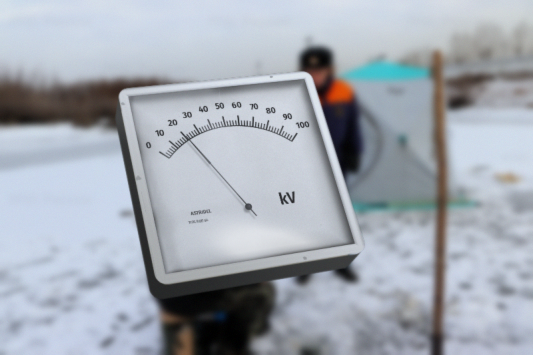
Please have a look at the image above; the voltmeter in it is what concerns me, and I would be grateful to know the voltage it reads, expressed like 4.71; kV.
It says 20; kV
